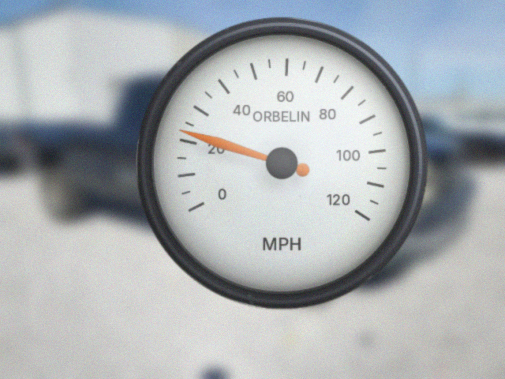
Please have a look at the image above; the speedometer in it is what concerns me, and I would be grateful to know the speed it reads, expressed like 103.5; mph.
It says 22.5; mph
